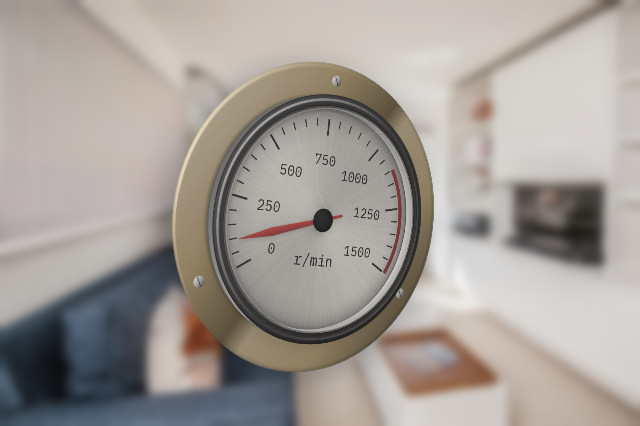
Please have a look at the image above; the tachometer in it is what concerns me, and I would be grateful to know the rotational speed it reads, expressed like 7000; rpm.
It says 100; rpm
